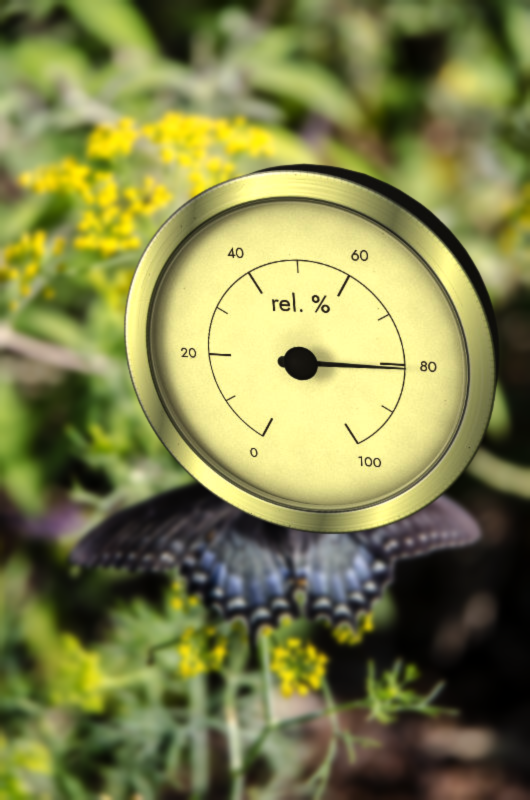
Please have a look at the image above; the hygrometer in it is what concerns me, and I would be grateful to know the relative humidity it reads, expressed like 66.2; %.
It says 80; %
